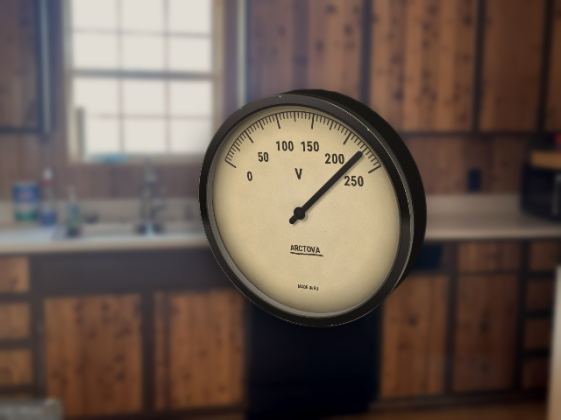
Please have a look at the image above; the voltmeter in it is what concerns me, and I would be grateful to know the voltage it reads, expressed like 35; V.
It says 225; V
